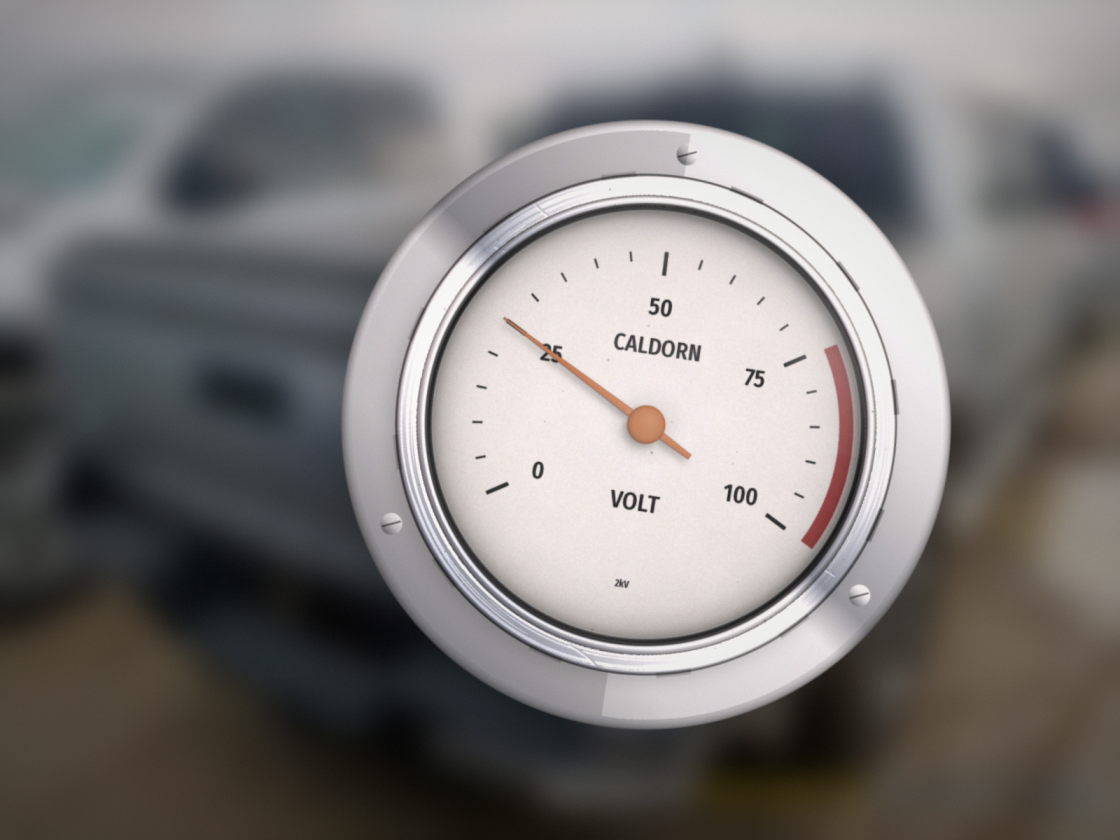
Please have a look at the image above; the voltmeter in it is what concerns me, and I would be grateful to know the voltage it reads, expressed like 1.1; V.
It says 25; V
